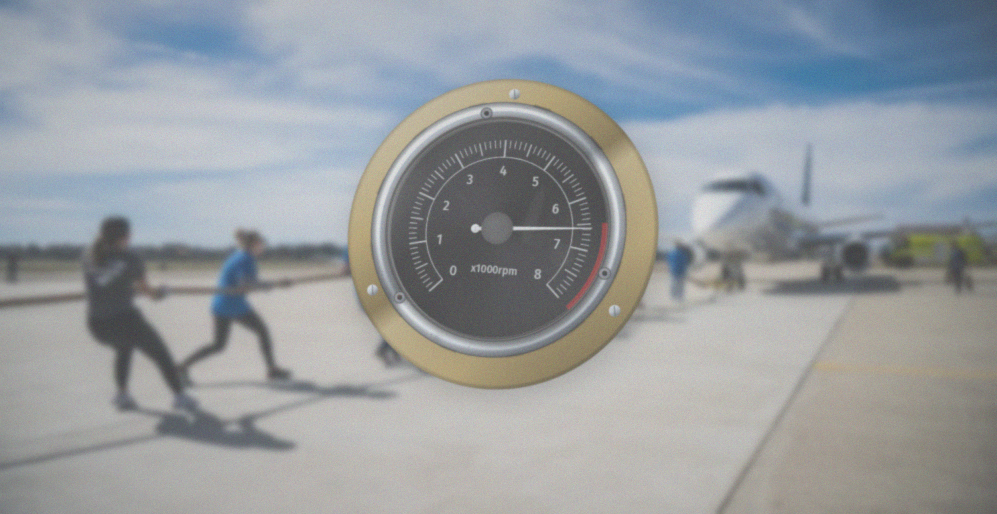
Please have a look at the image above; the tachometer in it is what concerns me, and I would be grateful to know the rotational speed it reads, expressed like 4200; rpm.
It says 6600; rpm
